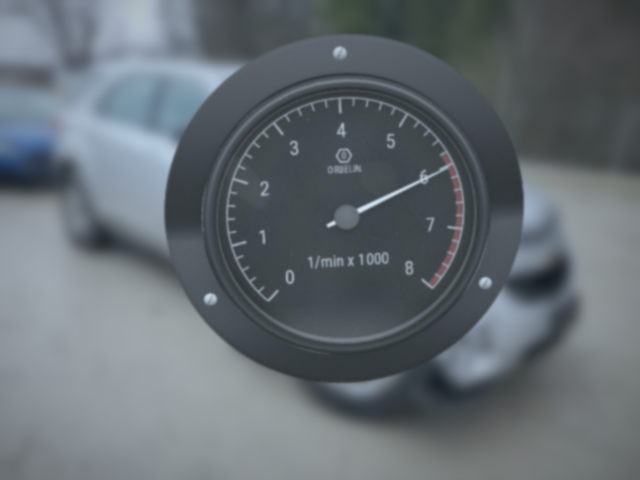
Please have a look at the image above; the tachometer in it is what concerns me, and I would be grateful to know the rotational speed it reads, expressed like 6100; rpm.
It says 6000; rpm
